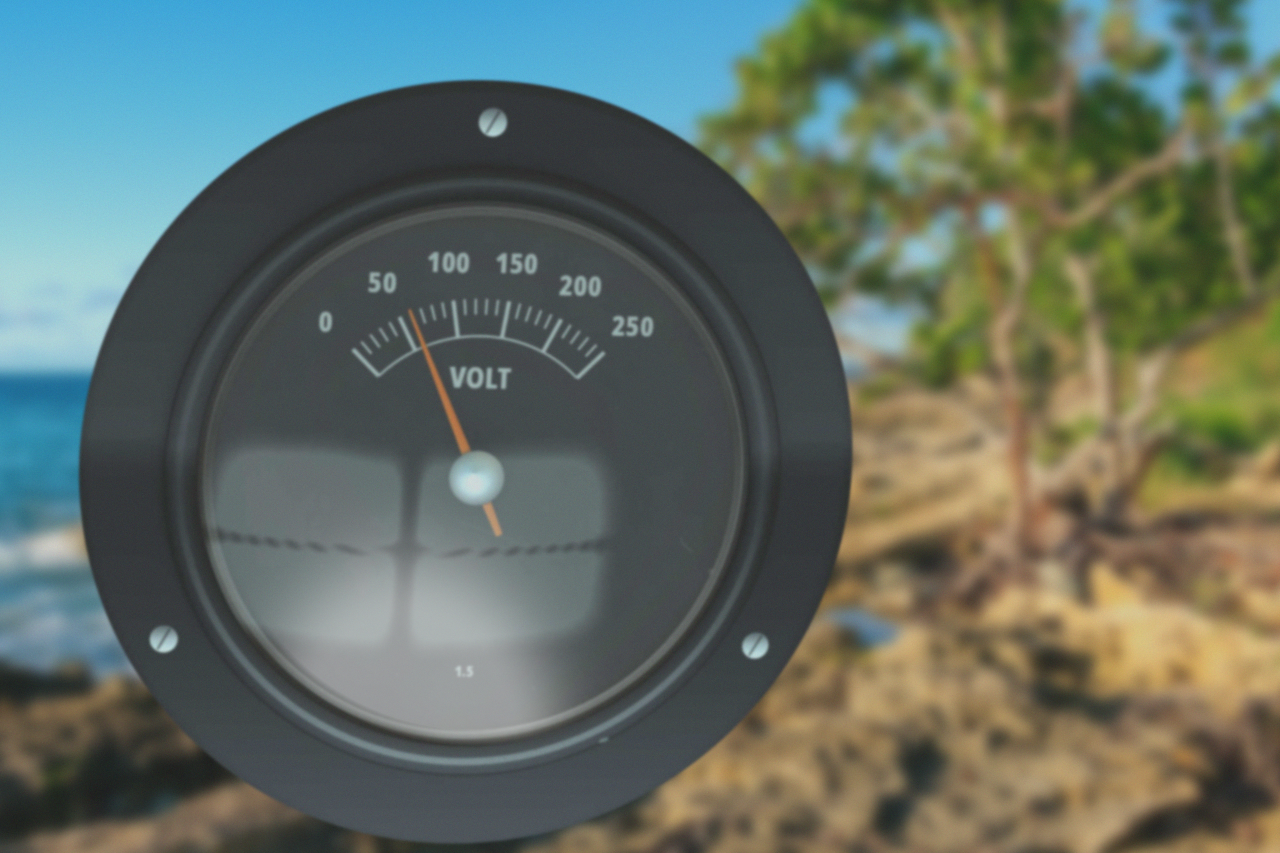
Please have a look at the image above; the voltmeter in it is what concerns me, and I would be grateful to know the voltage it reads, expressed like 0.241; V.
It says 60; V
